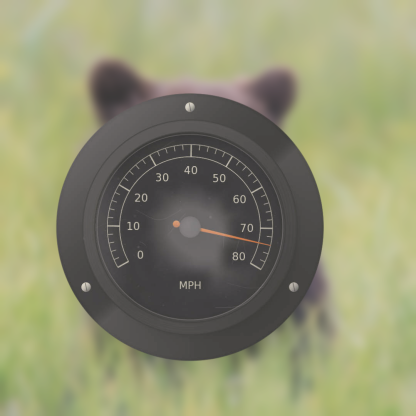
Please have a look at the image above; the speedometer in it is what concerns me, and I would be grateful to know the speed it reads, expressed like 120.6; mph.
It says 74; mph
